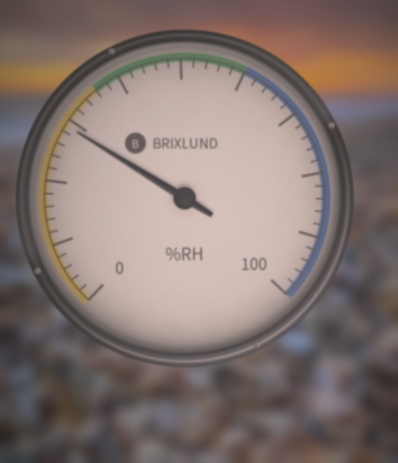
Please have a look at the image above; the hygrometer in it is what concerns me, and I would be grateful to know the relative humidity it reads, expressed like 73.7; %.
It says 29; %
